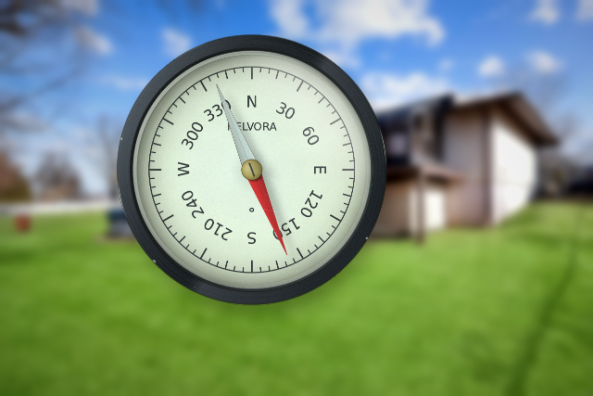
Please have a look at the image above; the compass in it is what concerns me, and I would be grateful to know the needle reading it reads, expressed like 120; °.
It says 157.5; °
